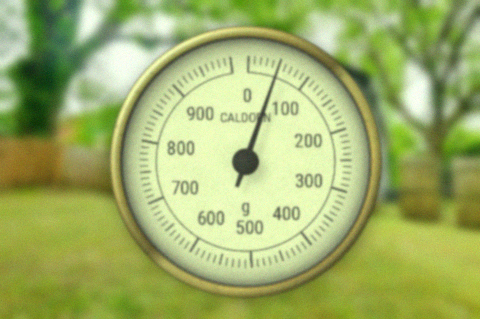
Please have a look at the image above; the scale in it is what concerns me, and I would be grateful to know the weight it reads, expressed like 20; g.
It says 50; g
